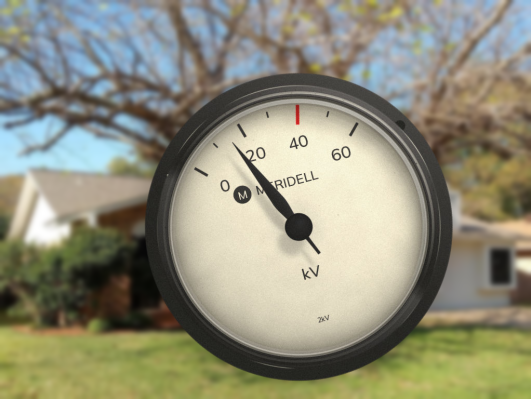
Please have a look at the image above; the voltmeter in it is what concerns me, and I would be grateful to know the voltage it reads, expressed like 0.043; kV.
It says 15; kV
